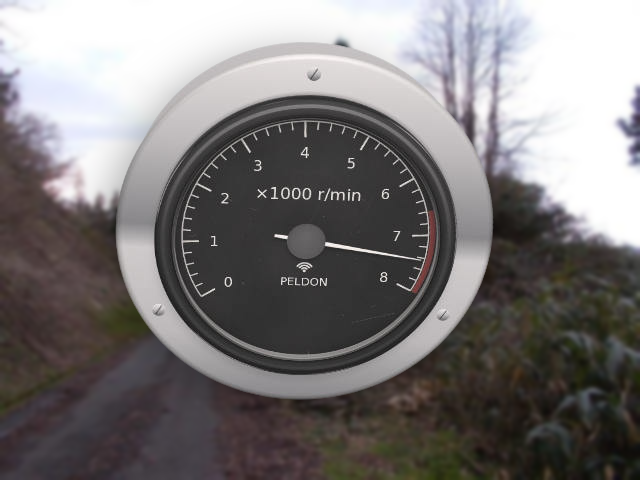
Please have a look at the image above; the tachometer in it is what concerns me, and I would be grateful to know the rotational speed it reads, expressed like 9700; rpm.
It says 7400; rpm
